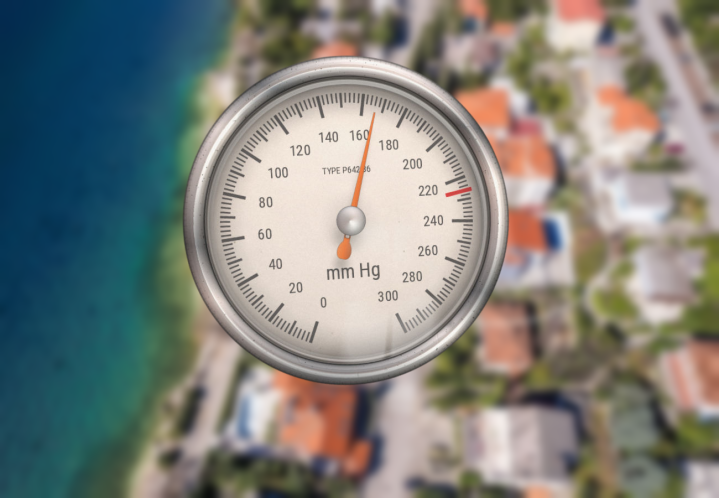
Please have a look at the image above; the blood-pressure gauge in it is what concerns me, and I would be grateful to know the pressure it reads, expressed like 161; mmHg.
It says 166; mmHg
